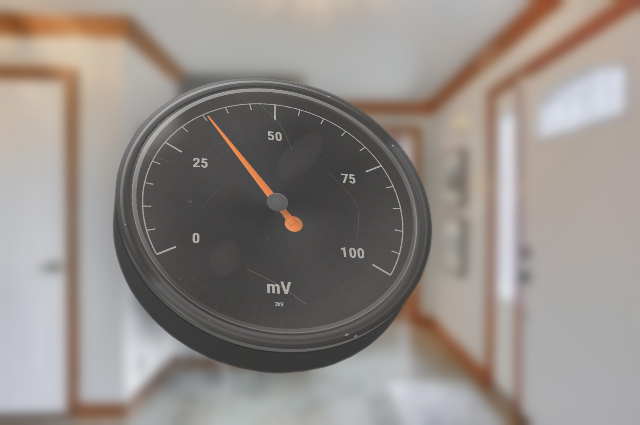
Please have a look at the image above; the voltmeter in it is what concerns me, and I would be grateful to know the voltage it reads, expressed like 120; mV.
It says 35; mV
